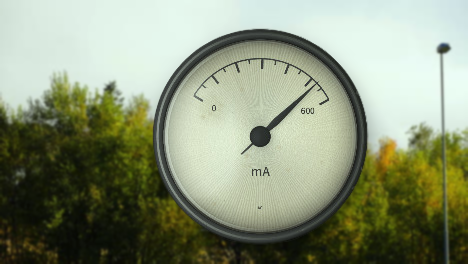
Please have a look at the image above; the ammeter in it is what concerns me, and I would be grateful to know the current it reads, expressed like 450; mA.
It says 525; mA
